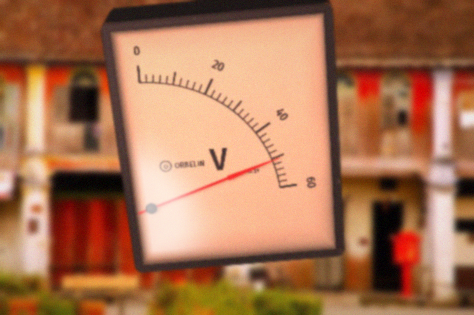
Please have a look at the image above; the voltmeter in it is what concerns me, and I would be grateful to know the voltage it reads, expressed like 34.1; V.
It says 50; V
